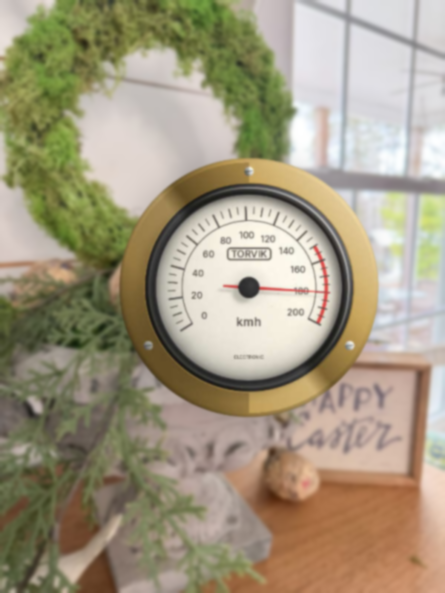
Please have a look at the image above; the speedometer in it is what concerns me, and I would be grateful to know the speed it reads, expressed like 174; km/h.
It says 180; km/h
